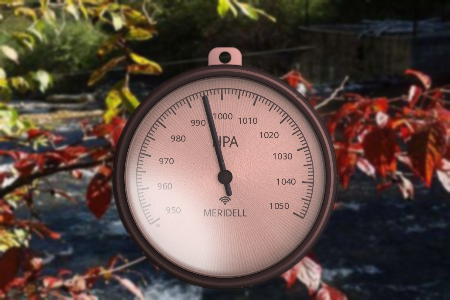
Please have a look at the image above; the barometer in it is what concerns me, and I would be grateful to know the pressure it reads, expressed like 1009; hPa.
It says 995; hPa
